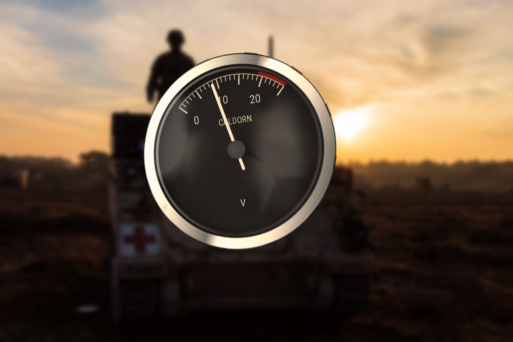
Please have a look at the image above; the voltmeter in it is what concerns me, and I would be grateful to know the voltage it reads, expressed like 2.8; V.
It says 9; V
